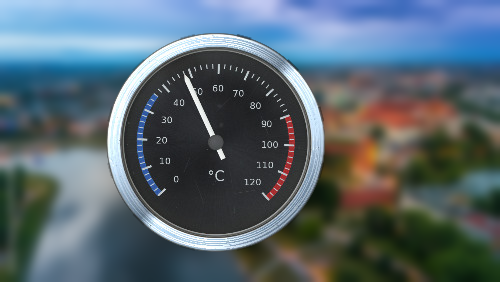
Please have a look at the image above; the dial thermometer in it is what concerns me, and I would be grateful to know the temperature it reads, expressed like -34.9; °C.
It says 48; °C
